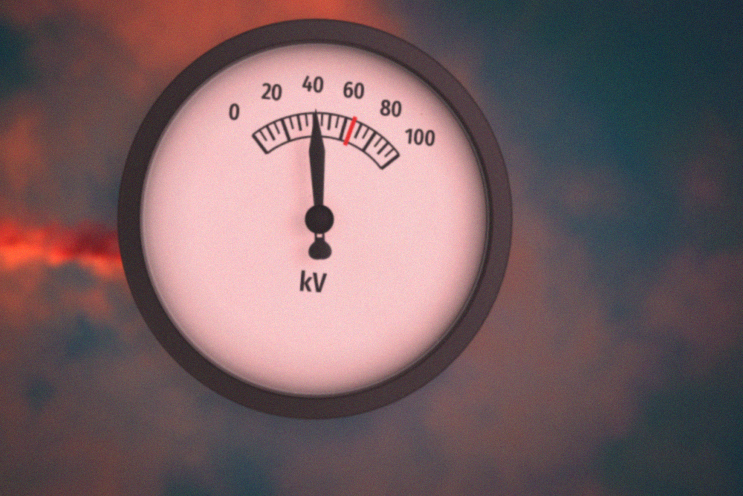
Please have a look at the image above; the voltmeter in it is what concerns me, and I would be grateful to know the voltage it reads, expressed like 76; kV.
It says 40; kV
